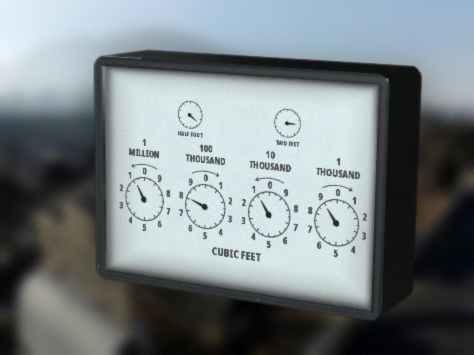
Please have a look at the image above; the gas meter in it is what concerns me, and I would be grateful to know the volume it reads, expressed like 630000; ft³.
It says 80900; ft³
